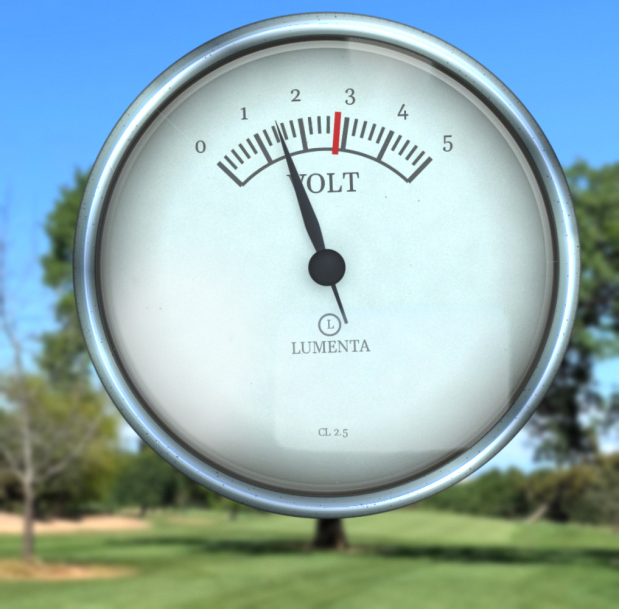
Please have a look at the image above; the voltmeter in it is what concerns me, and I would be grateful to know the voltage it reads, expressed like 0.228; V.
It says 1.5; V
